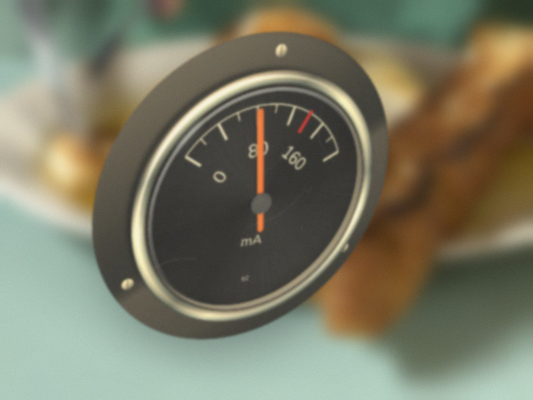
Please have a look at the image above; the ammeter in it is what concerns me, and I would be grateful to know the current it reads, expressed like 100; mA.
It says 80; mA
